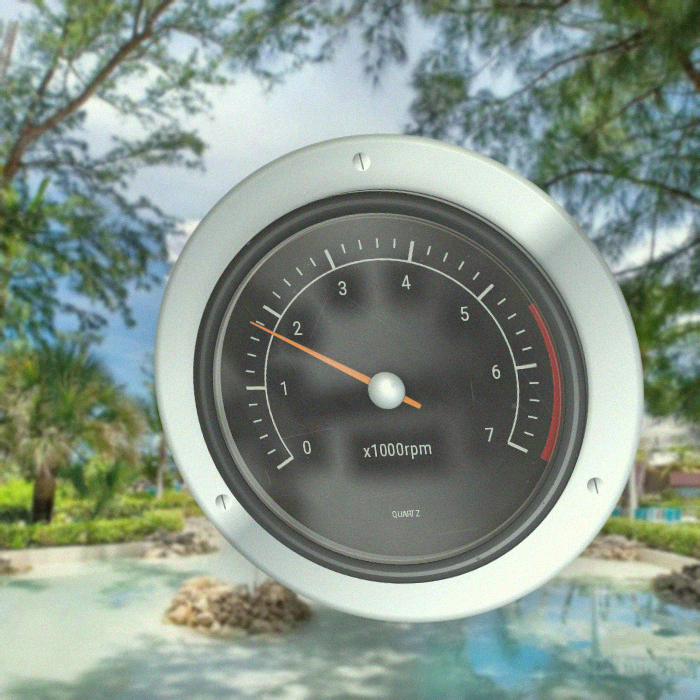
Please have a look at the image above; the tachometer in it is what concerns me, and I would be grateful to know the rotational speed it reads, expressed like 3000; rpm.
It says 1800; rpm
